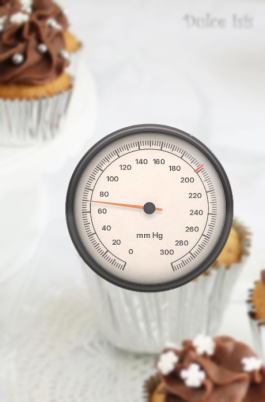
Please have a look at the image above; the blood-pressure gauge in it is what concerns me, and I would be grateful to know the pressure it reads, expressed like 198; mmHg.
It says 70; mmHg
